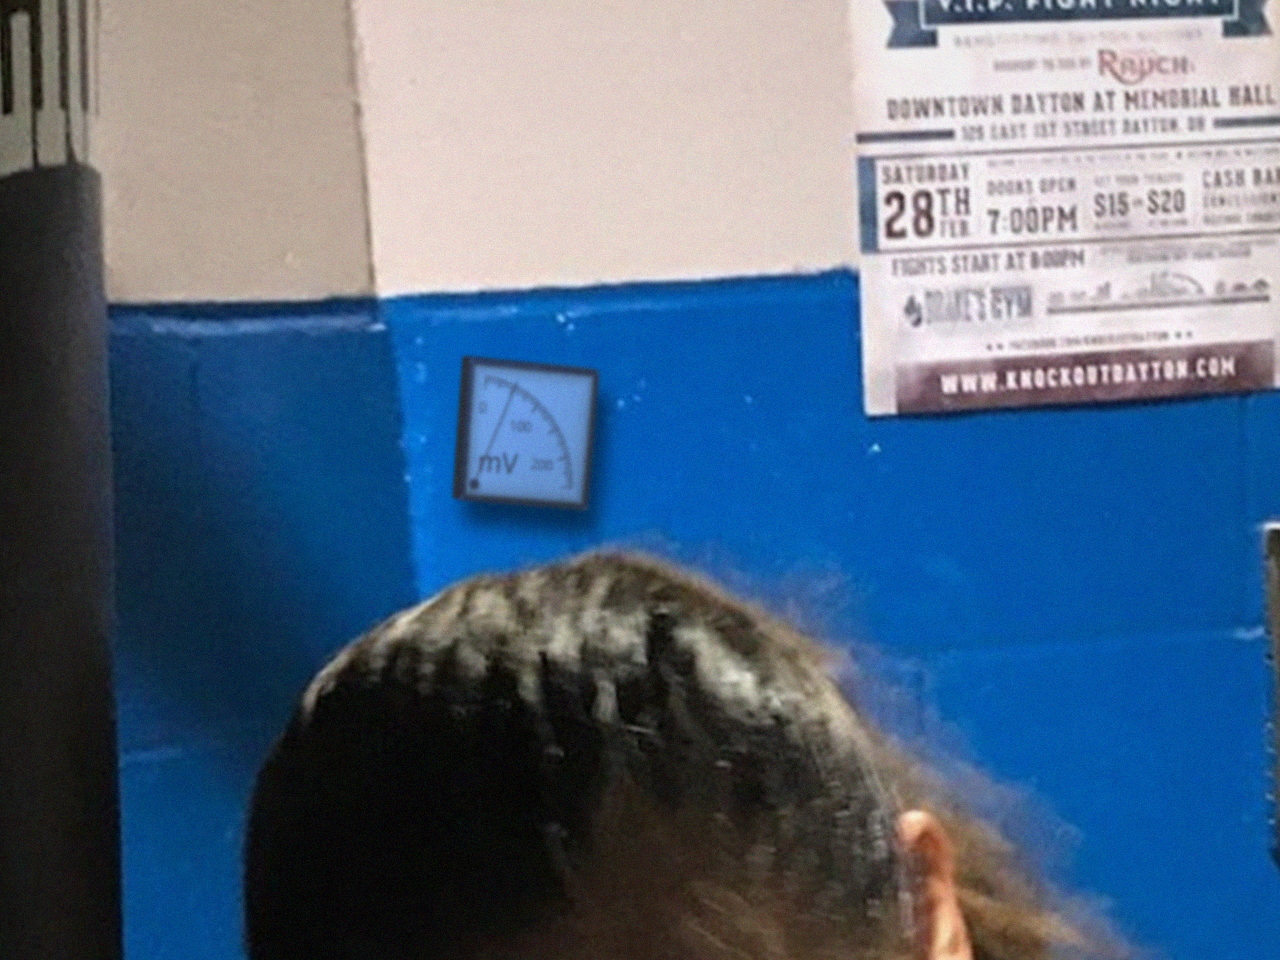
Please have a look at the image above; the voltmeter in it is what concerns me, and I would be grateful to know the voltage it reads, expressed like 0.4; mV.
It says 50; mV
